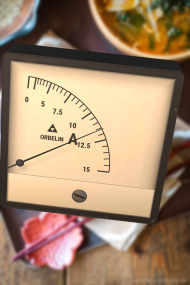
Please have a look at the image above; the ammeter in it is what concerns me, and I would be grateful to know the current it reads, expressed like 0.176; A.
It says 11.5; A
